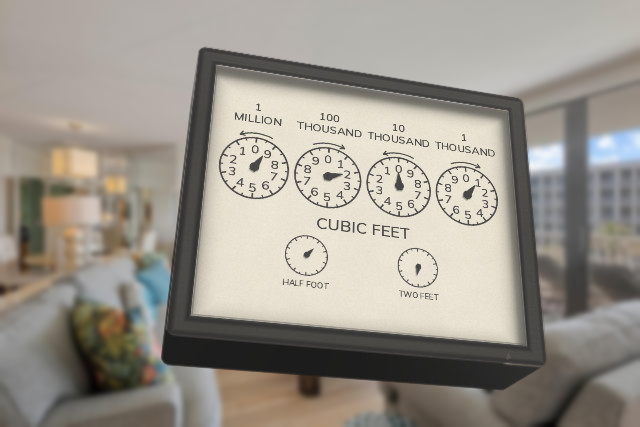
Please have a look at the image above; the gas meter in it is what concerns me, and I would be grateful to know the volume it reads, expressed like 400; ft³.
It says 920100; ft³
